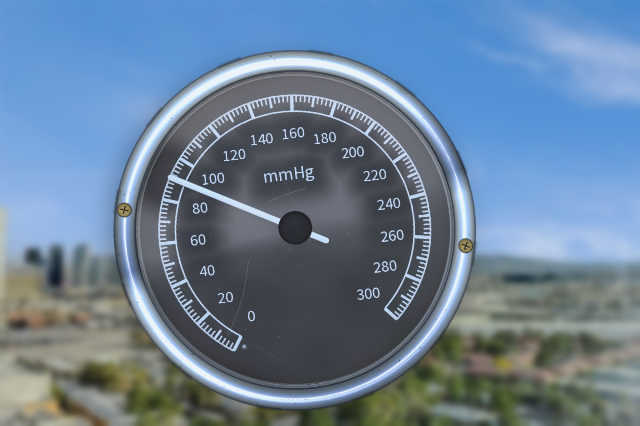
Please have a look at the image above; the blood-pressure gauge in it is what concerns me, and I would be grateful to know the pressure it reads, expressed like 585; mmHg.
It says 90; mmHg
